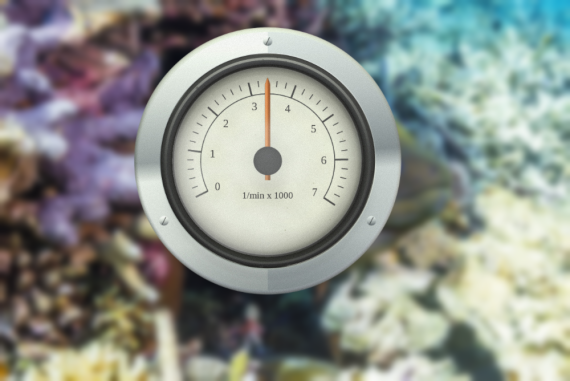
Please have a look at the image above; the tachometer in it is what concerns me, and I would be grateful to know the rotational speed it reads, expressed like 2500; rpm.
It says 3400; rpm
